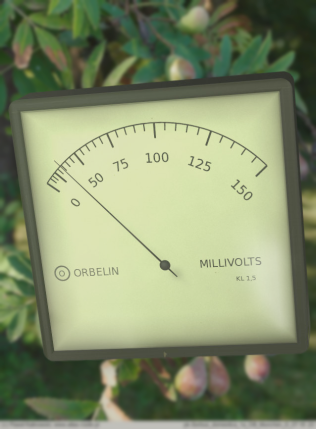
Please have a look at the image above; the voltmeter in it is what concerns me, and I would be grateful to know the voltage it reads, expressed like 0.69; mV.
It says 35; mV
